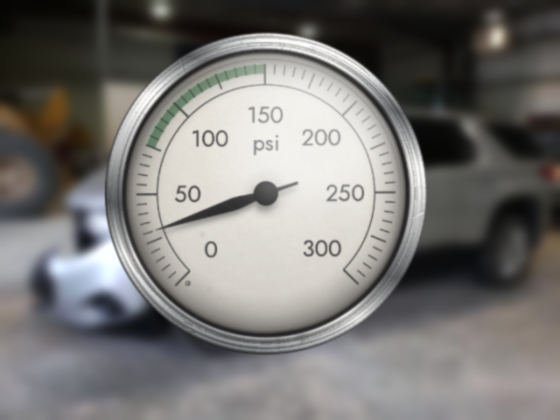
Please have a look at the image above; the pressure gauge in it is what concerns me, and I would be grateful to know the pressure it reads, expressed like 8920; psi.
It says 30; psi
